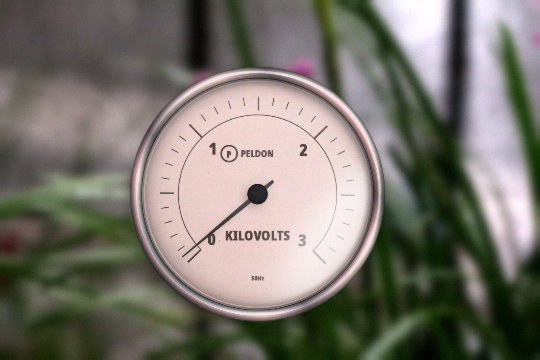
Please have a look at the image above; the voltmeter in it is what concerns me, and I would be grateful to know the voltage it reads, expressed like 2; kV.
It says 0.05; kV
